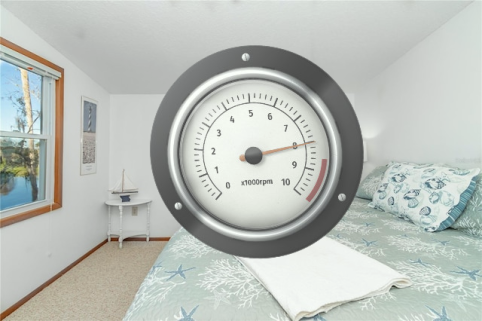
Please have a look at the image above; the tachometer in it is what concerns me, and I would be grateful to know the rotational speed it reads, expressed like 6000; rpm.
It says 8000; rpm
